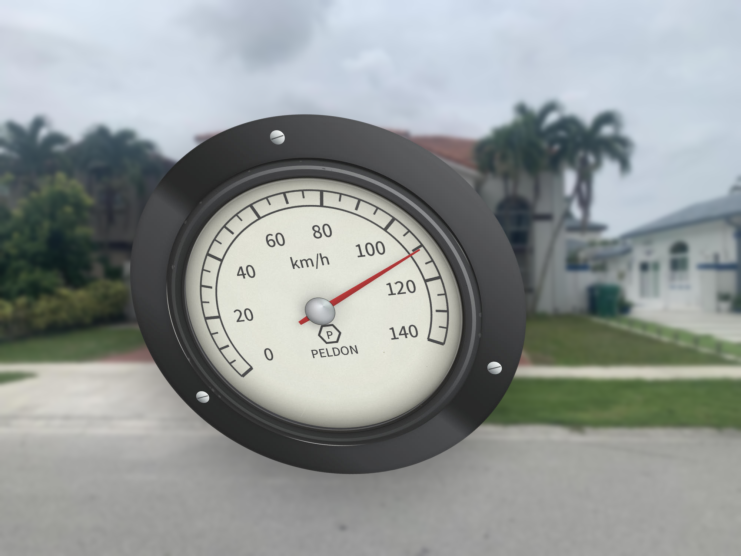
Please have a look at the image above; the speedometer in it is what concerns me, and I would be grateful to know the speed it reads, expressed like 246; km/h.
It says 110; km/h
